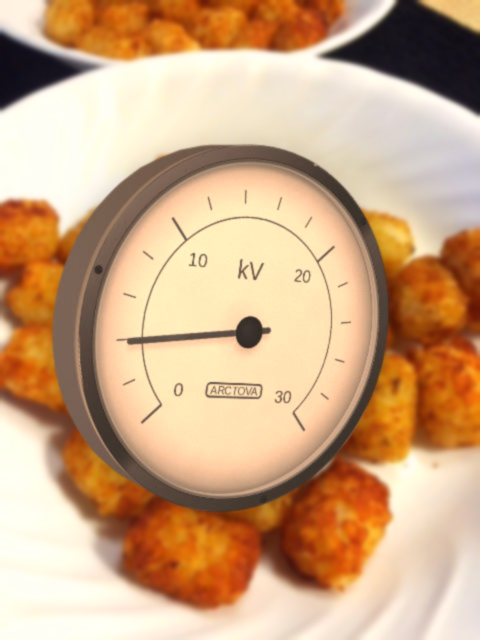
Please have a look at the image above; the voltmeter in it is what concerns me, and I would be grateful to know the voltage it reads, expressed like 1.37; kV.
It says 4; kV
